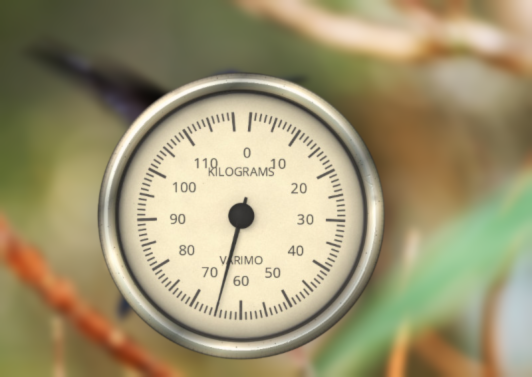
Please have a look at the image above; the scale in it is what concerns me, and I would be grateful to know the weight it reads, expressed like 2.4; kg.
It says 65; kg
